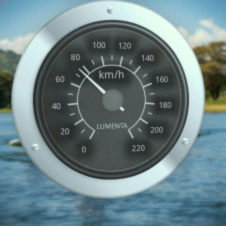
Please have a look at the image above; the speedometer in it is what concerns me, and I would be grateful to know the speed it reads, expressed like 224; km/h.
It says 75; km/h
